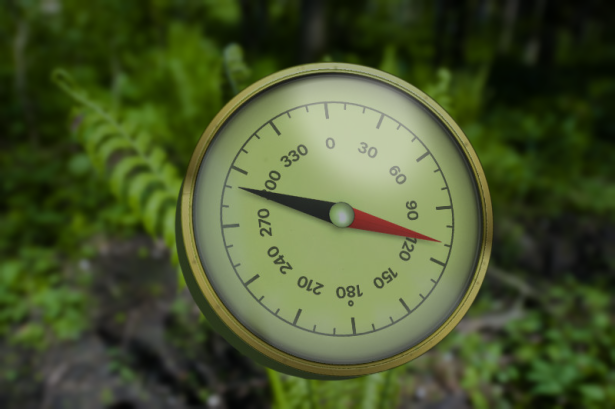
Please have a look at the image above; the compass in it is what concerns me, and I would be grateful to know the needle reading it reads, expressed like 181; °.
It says 110; °
